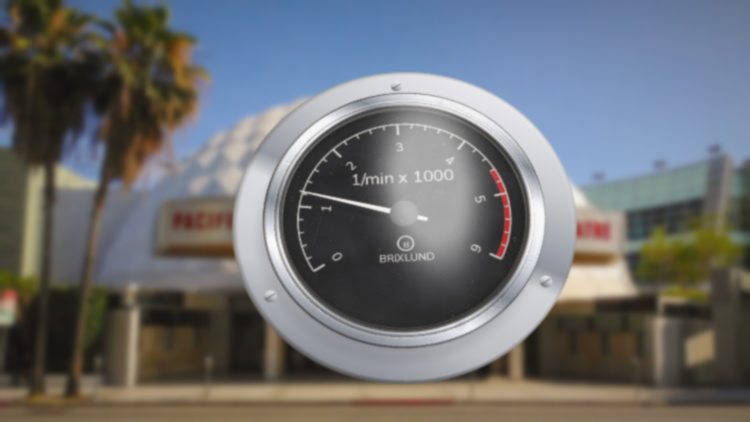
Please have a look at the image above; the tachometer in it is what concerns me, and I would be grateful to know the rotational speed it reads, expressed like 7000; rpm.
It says 1200; rpm
